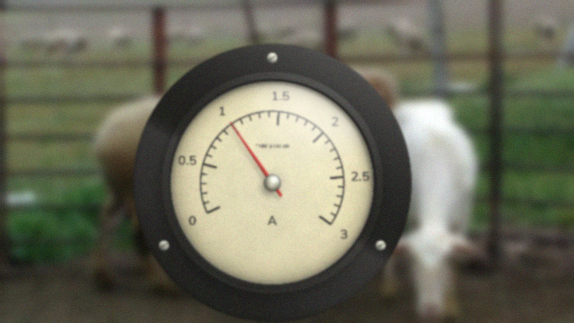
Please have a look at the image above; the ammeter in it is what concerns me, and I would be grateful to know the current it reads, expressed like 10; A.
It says 1; A
